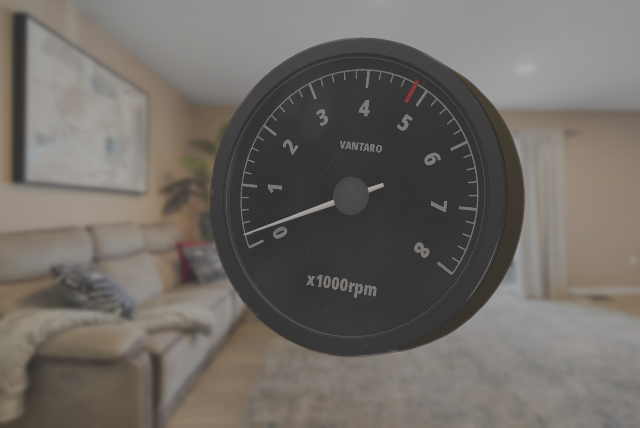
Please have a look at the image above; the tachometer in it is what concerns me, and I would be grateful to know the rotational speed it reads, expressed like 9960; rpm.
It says 200; rpm
